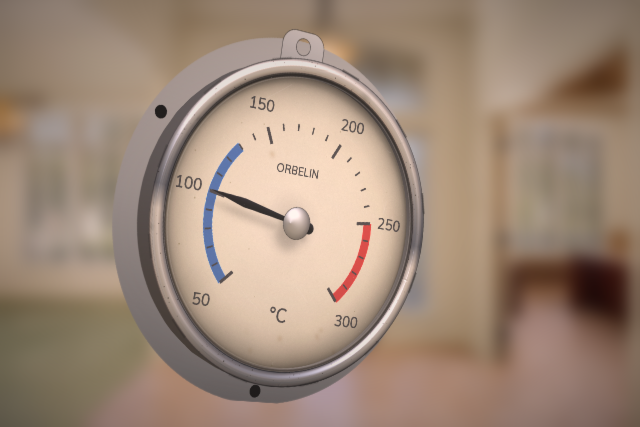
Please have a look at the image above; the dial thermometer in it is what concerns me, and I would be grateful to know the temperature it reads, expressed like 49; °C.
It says 100; °C
